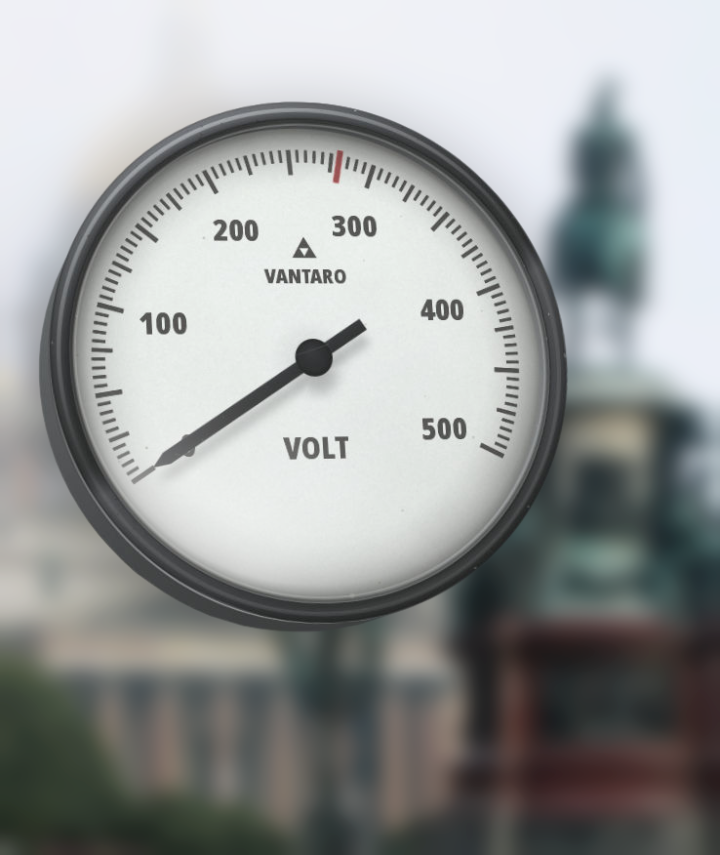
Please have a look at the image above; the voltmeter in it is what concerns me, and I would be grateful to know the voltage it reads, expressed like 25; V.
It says 0; V
